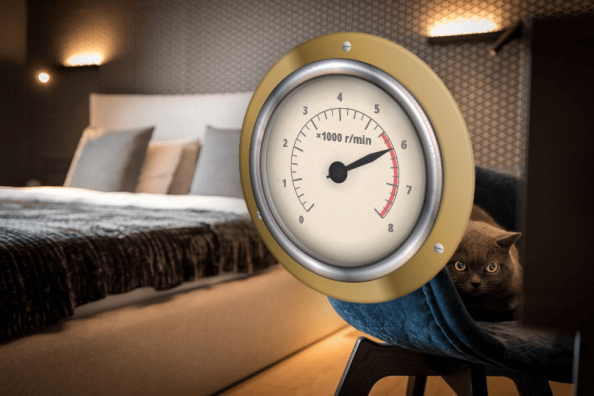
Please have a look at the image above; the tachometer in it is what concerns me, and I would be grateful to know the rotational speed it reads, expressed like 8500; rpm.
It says 6000; rpm
